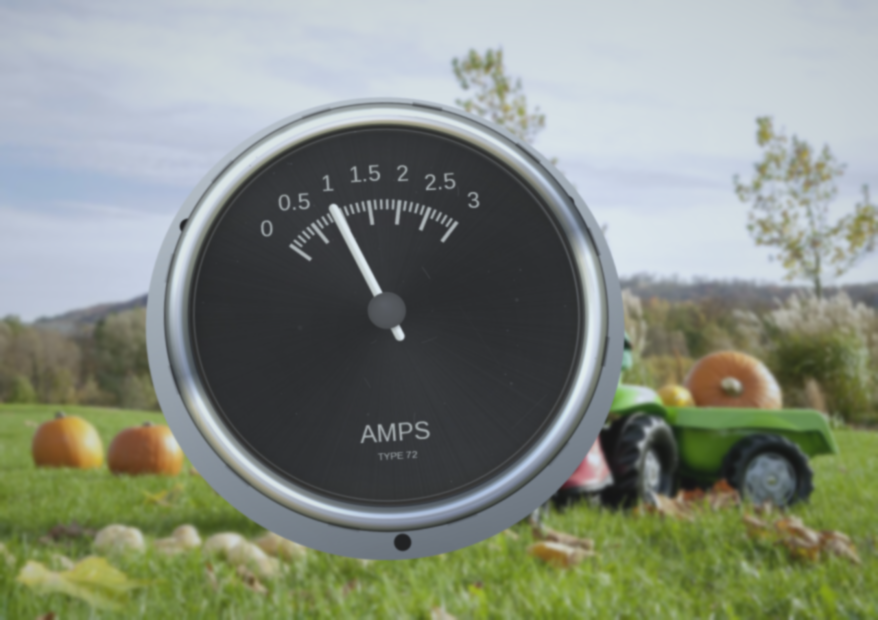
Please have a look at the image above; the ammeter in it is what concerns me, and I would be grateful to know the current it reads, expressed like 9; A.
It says 0.9; A
